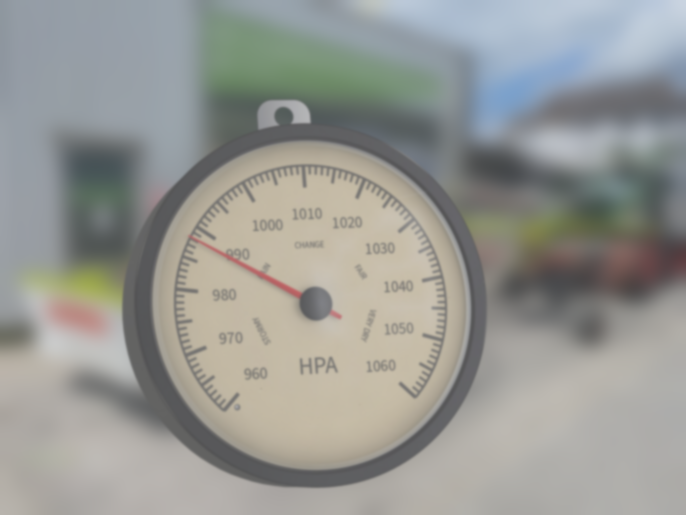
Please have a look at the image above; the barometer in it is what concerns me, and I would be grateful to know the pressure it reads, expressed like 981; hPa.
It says 988; hPa
